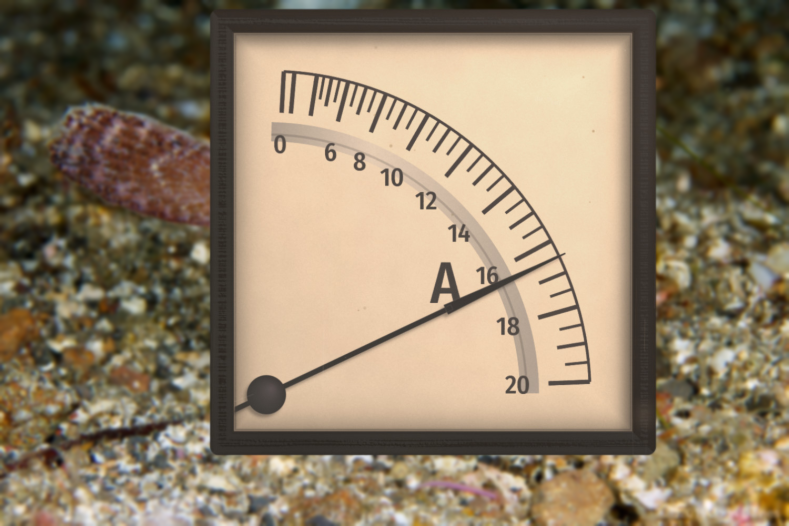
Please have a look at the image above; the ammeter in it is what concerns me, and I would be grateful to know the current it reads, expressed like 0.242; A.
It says 16.5; A
